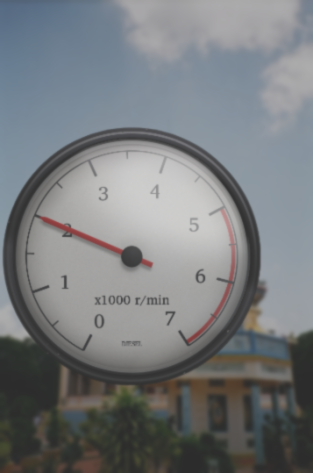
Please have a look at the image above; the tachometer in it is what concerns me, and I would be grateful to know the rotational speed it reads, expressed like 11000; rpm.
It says 2000; rpm
